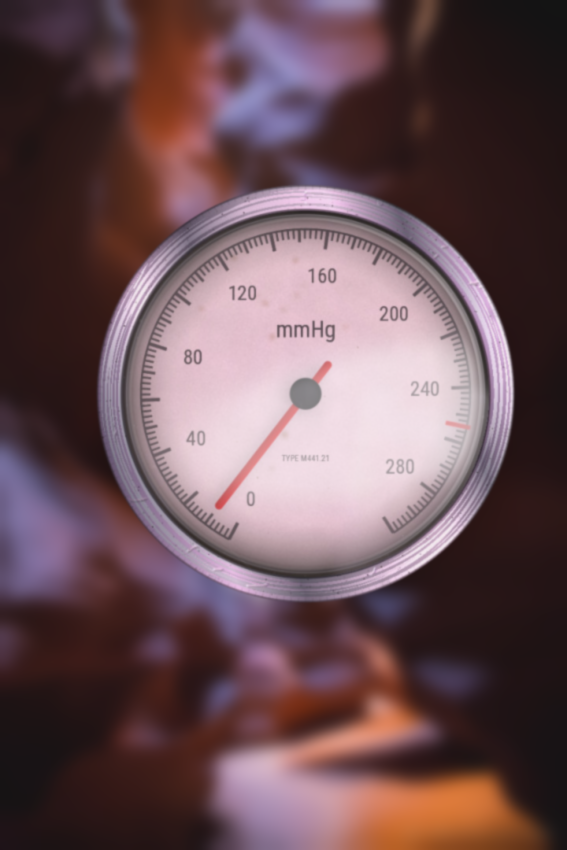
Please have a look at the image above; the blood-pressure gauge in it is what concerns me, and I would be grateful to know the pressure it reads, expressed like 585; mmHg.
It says 10; mmHg
